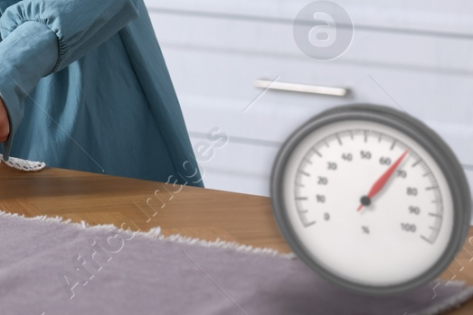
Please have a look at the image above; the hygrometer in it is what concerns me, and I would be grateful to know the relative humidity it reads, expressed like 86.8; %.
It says 65; %
